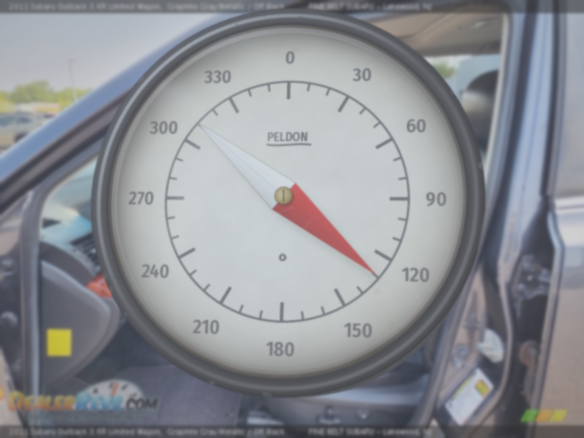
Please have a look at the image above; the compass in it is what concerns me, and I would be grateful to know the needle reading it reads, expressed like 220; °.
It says 130; °
